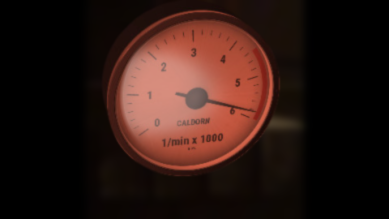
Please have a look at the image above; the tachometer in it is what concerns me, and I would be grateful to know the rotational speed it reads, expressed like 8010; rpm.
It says 5800; rpm
